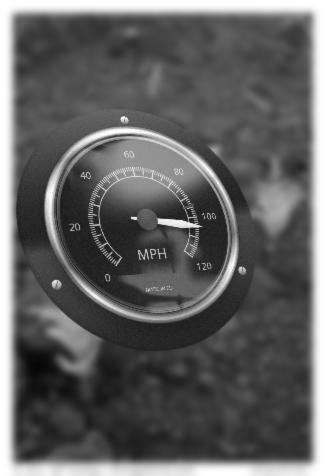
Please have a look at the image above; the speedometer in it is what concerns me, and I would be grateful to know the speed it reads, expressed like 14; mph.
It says 105; mph
